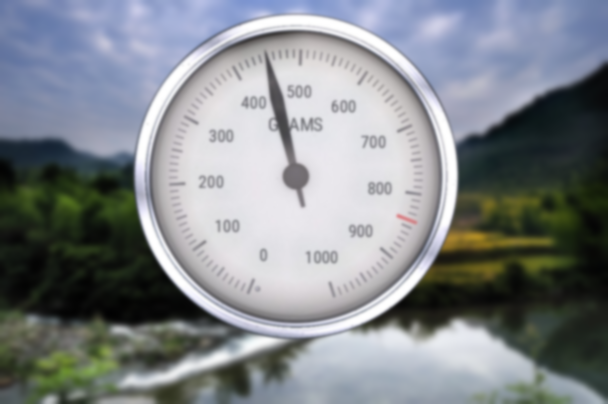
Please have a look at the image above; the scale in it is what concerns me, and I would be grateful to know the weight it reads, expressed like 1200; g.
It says 450; g
